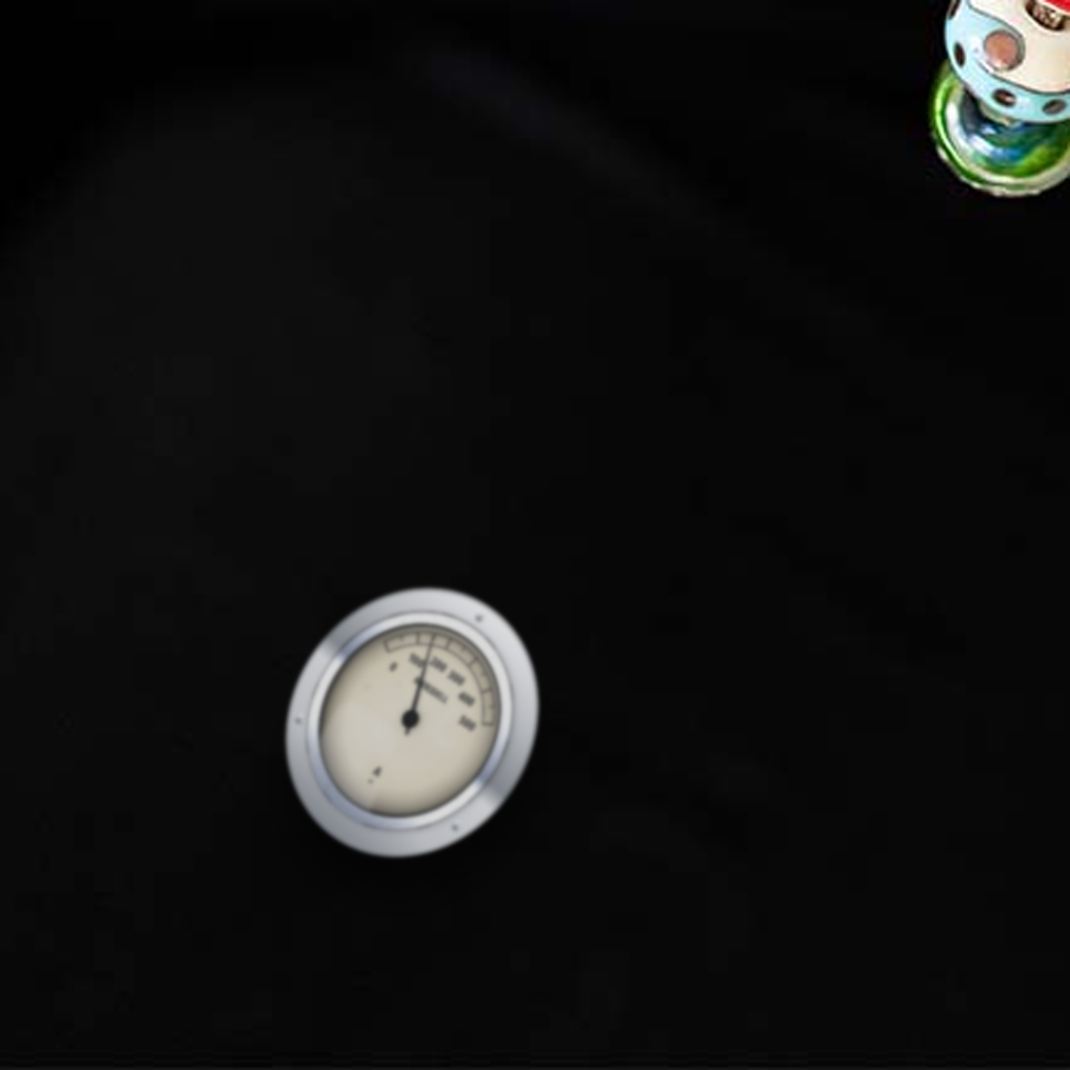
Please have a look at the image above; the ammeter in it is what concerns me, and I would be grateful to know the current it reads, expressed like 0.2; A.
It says 150; A
